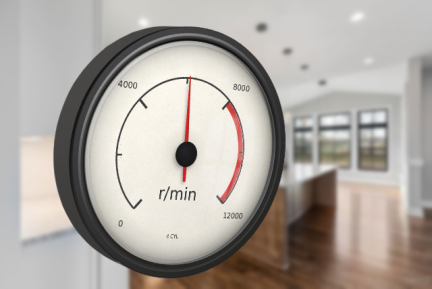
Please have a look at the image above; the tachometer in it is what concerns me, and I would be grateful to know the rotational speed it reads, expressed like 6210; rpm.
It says 6000; rpm
